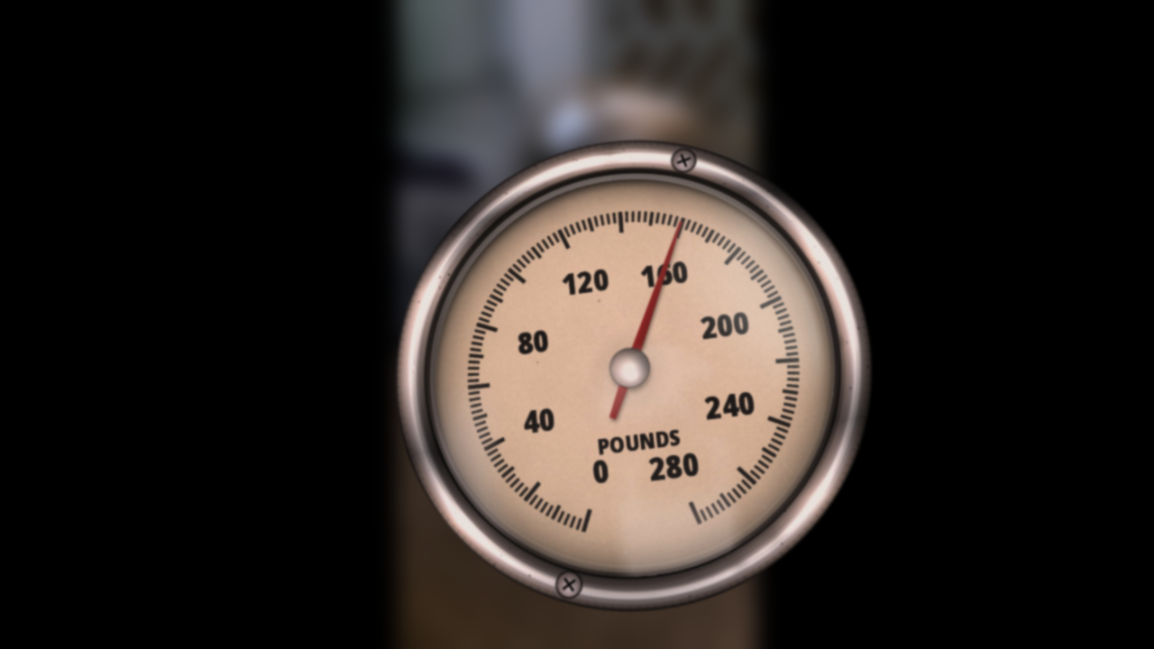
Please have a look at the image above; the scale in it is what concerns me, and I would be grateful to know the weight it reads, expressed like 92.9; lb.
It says 160; lb
